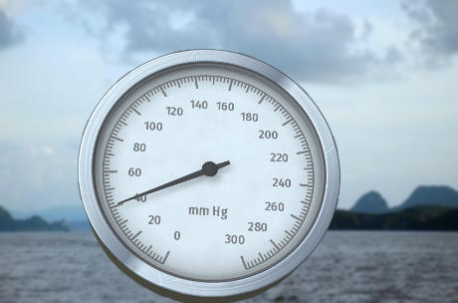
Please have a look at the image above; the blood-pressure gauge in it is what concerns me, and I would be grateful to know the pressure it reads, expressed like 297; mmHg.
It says 40; mmHg
